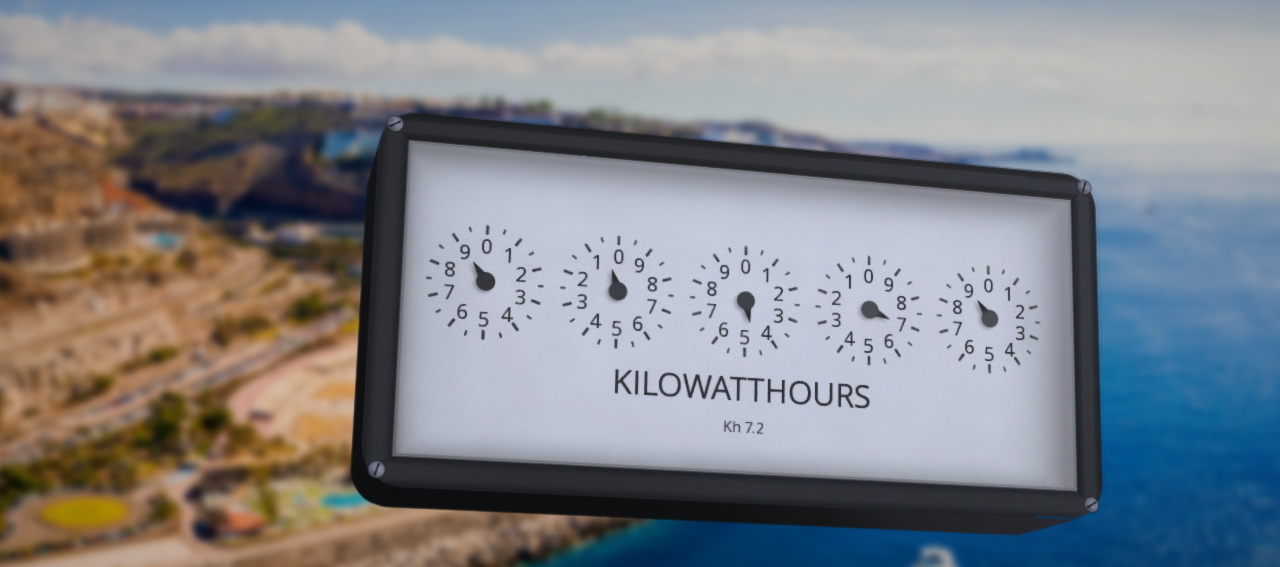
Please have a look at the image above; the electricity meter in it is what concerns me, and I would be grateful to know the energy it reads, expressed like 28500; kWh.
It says 90469; kWh
